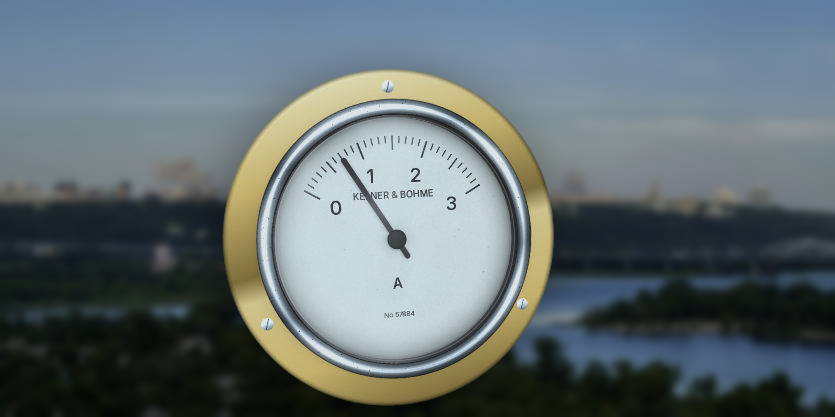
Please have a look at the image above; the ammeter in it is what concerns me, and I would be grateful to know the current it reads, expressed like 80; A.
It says 0.7; A
